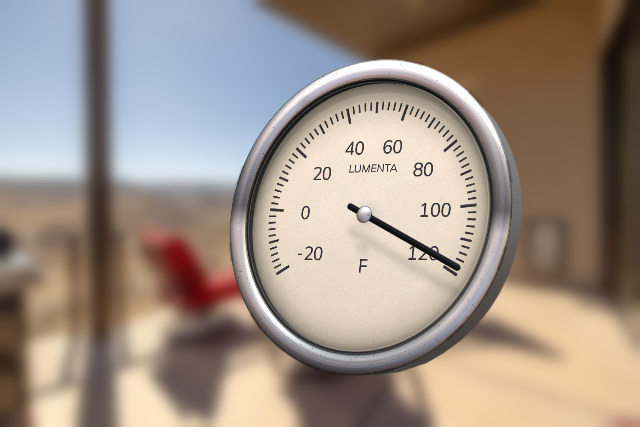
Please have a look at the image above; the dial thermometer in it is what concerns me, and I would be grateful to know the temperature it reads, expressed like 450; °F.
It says 118; °F
